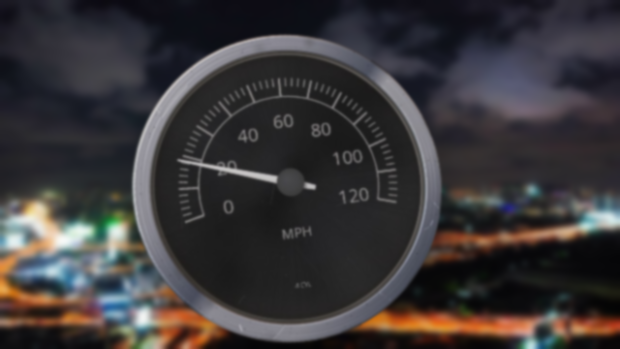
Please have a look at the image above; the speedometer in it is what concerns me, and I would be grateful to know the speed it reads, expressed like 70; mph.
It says 18; mph
